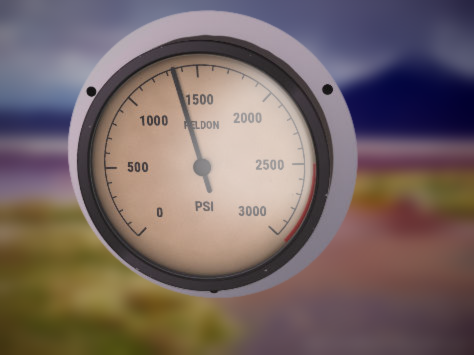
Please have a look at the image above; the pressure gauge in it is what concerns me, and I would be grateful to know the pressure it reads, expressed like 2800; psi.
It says 1350; psi
